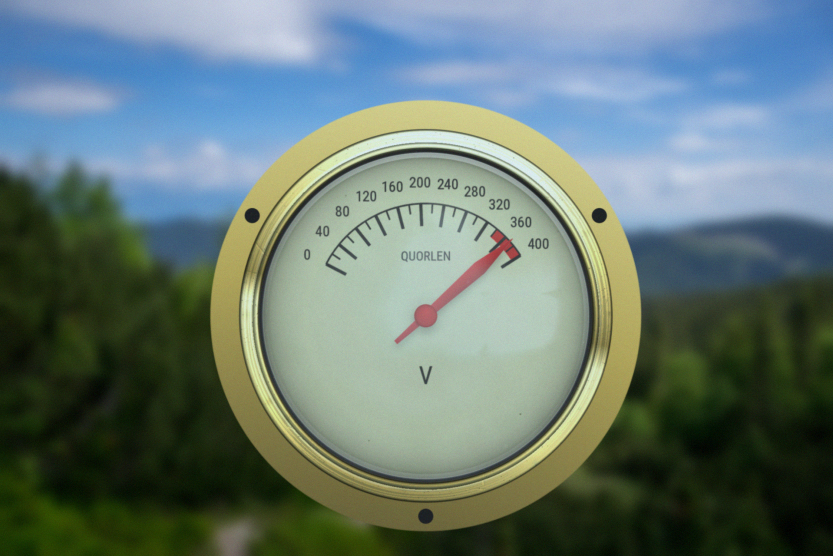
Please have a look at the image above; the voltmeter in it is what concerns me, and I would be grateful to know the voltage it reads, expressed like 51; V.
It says 370; V
